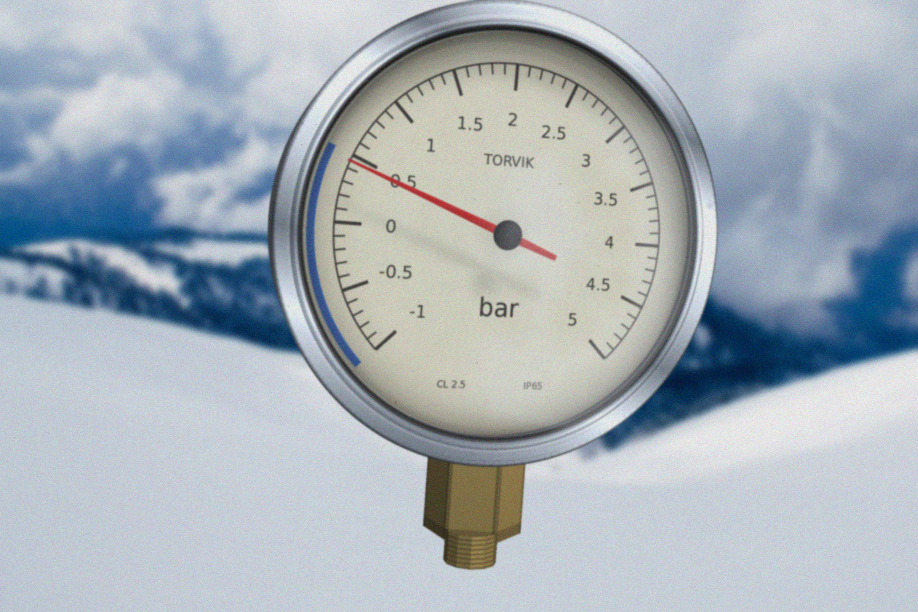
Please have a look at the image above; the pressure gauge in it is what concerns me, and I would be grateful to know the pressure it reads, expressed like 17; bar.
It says 0.45; bar
